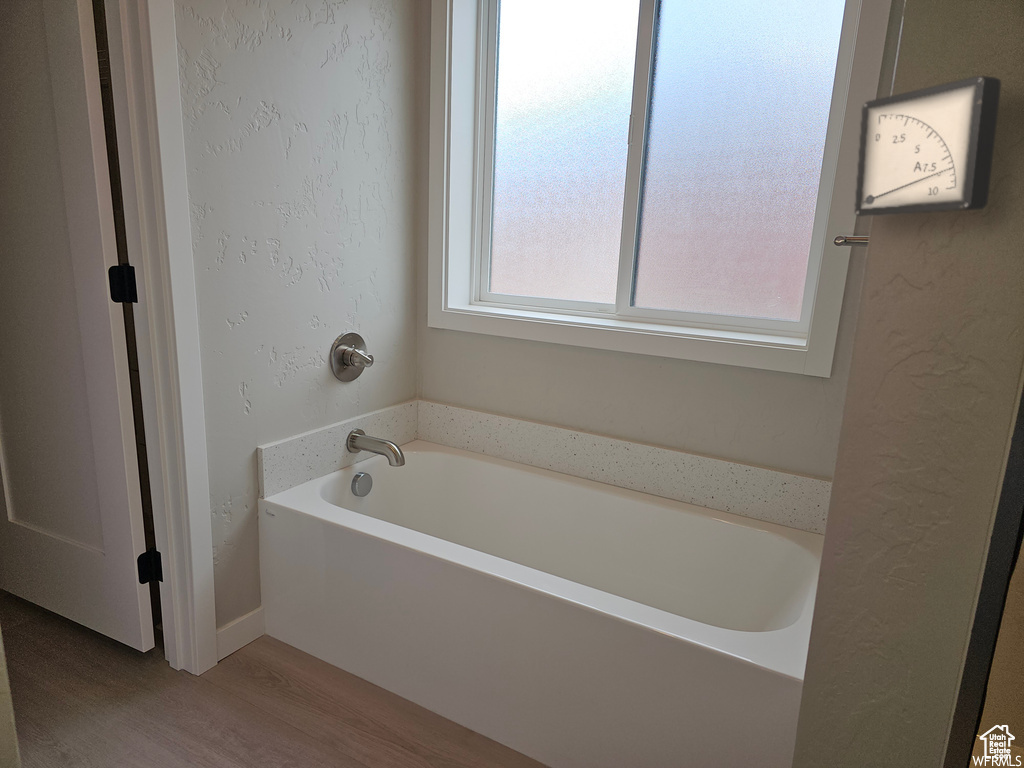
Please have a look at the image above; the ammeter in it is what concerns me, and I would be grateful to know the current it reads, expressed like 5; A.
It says 8.5; A
